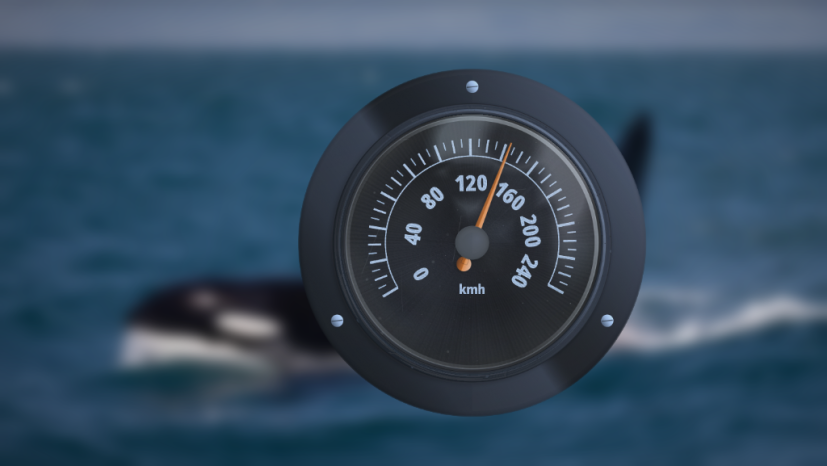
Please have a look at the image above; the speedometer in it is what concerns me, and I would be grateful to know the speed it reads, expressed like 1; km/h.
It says 142.5; km/h
